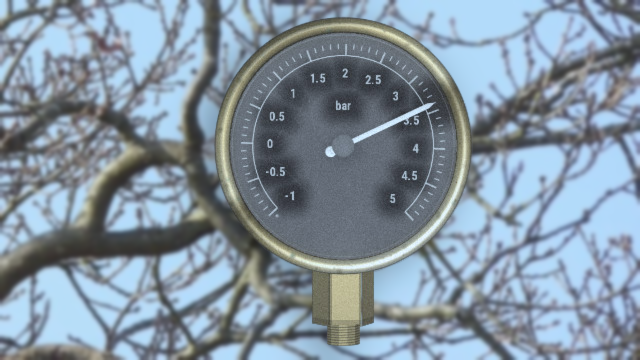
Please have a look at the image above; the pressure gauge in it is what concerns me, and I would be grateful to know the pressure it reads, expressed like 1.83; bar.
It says 3.4; bar
